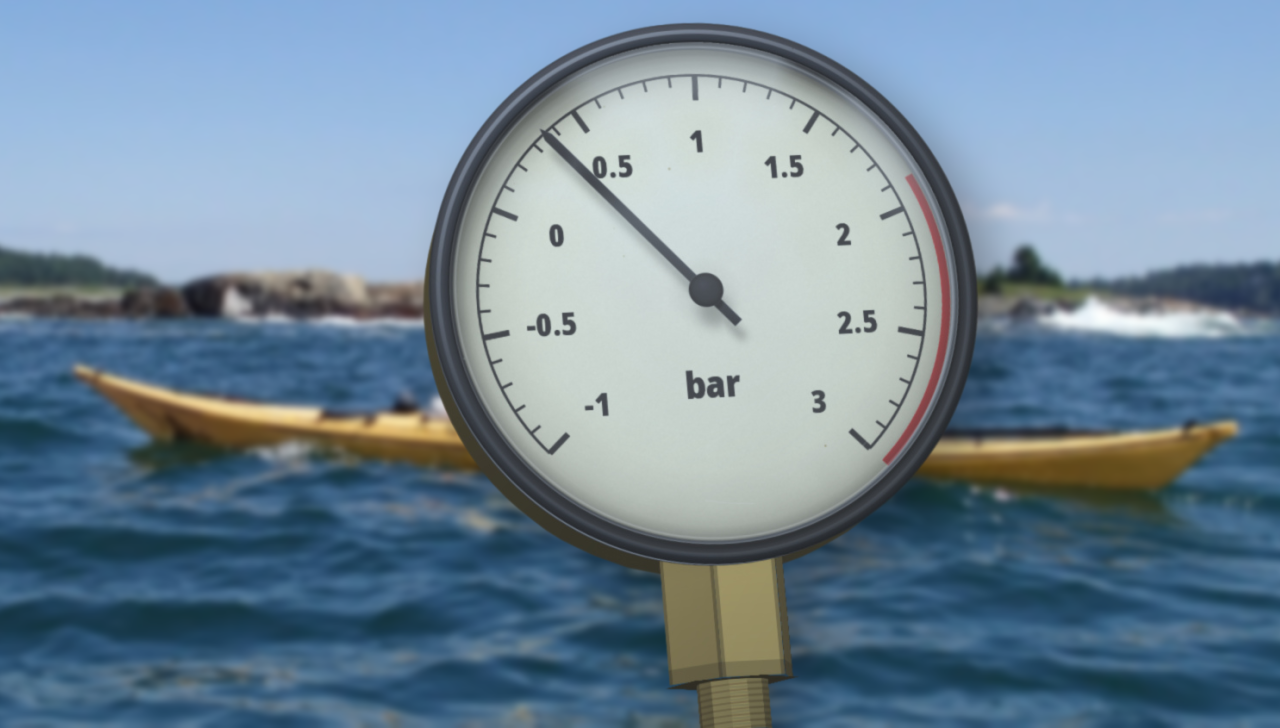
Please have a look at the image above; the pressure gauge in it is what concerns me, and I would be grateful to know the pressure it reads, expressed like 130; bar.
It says 0.35; bar
